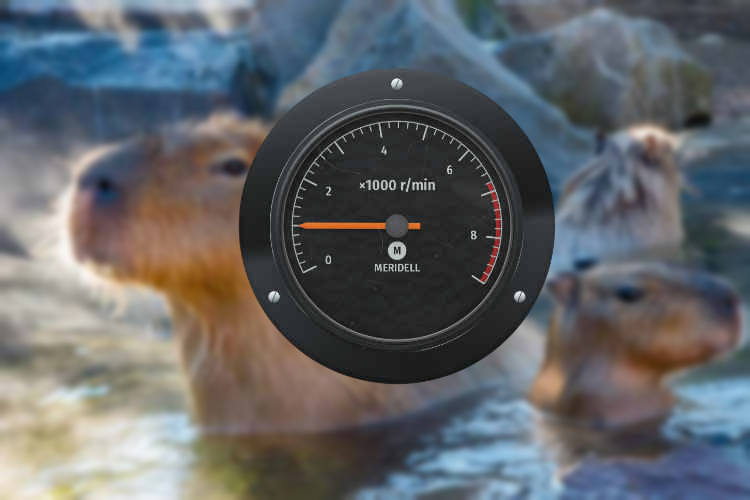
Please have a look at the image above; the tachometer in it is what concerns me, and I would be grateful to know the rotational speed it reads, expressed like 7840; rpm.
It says 1000; rpm
